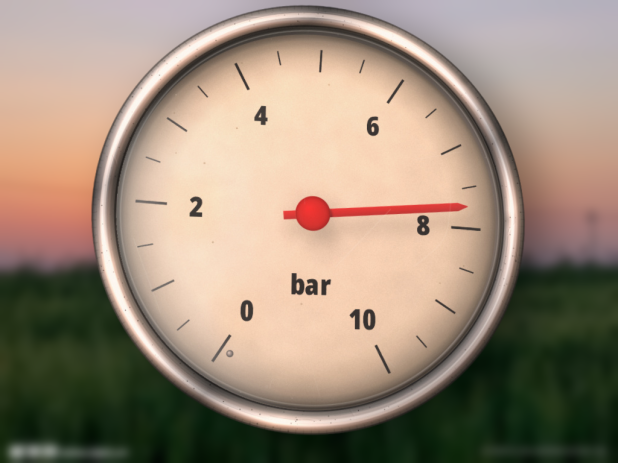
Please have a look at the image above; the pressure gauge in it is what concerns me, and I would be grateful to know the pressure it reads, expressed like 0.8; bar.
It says 7.75; bar
